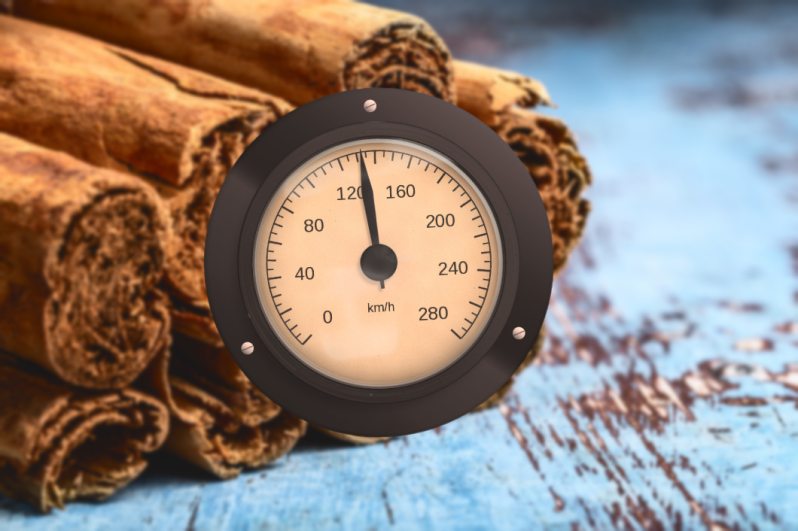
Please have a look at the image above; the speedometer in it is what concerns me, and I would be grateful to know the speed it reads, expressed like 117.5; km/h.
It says 132.5; km/h
